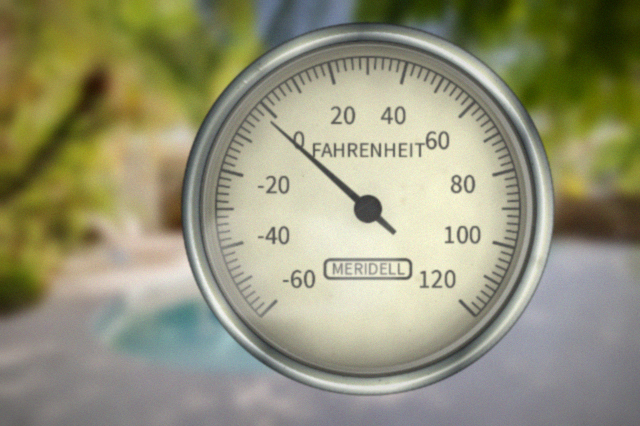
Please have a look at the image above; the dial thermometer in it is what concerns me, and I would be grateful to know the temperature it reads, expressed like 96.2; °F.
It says -2; °F
